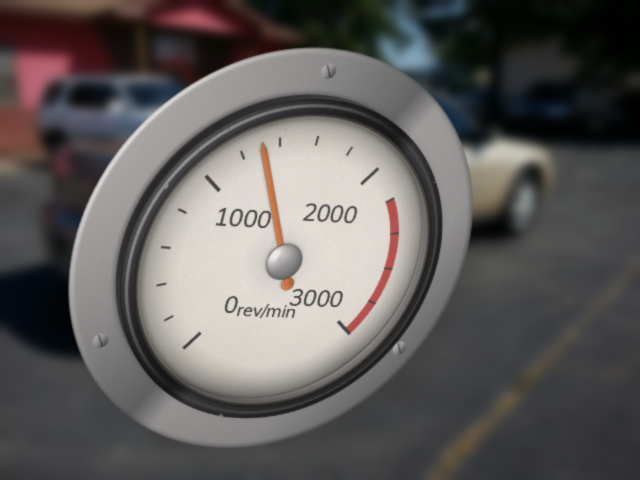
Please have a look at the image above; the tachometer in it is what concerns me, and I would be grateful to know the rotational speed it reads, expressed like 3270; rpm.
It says 1300; rpm
